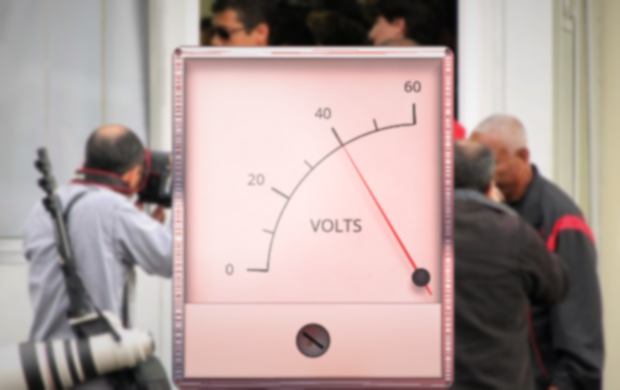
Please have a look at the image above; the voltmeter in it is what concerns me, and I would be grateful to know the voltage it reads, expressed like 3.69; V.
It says 40; V
